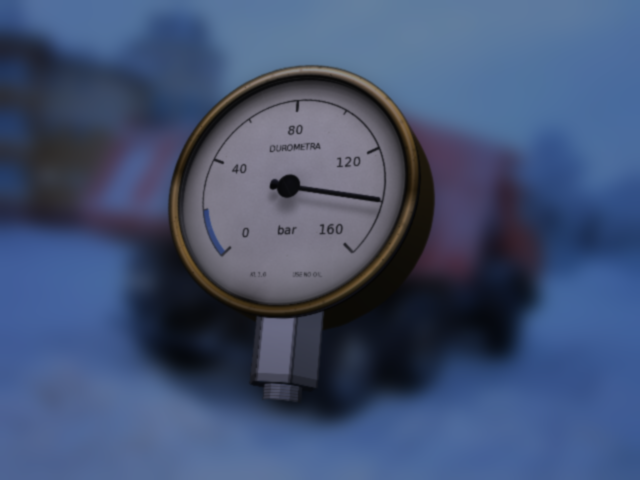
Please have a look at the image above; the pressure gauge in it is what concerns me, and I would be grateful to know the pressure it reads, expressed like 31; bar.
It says 140; bar
